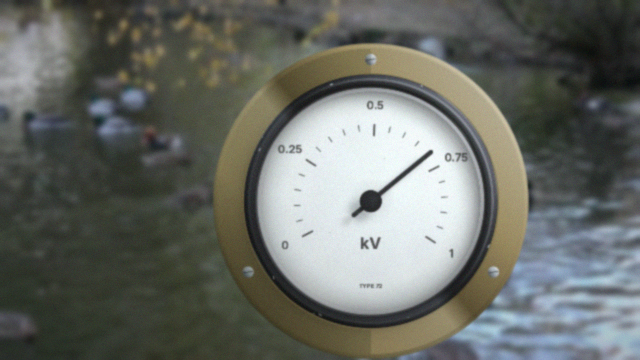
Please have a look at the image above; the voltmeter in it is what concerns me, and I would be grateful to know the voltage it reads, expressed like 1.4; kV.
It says 0.7; kV
